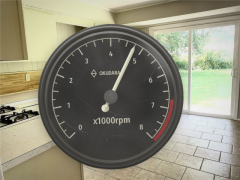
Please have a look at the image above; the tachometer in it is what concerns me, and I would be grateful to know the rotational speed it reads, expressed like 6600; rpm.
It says 4750; rpm
